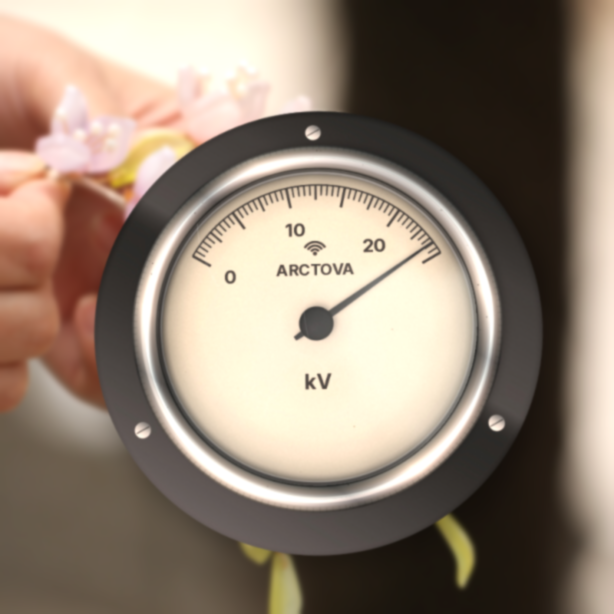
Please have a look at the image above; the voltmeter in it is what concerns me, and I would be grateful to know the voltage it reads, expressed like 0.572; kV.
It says 24; kV
